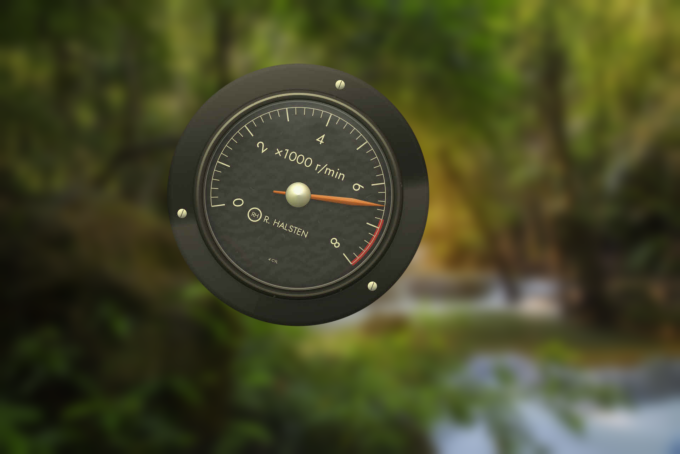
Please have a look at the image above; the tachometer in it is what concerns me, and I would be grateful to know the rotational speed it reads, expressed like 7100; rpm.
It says 6500; rpm
